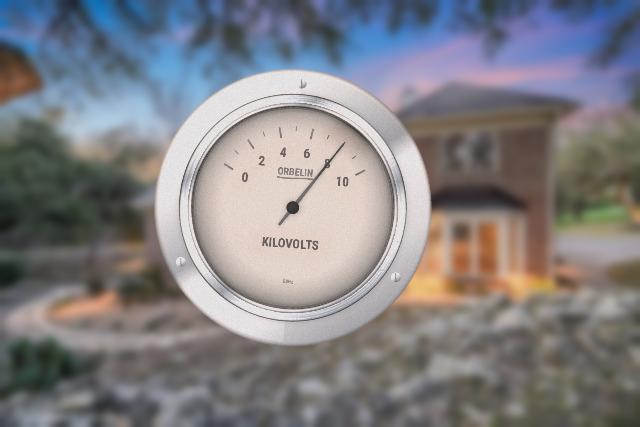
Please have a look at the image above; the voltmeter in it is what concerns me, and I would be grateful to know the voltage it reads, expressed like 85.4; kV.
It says 8; kV
